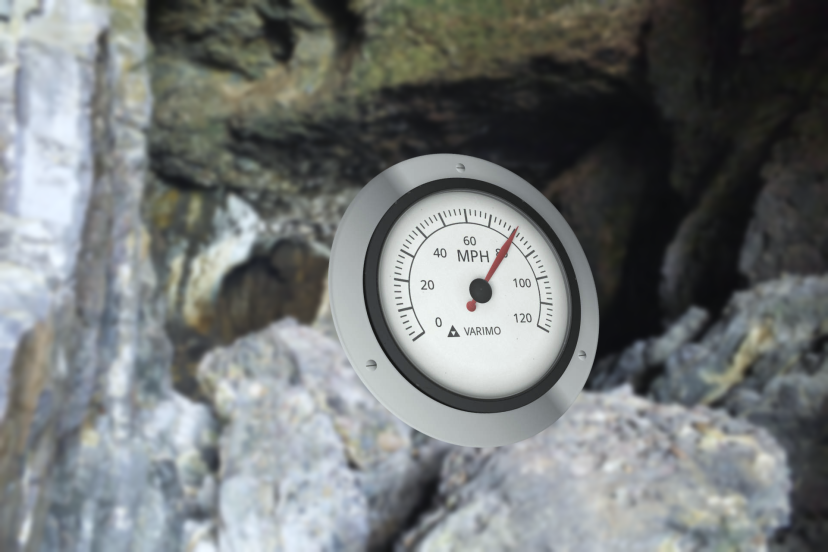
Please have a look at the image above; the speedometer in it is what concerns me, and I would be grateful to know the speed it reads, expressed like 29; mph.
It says 80; mph
